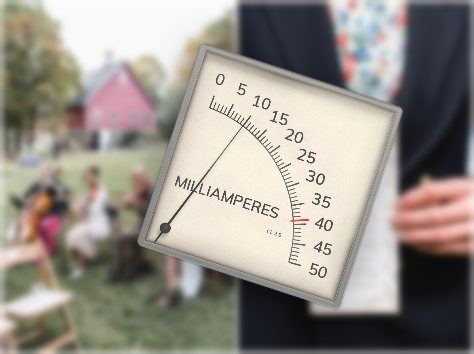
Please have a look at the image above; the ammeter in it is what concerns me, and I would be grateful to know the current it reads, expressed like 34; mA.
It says 10; mA
